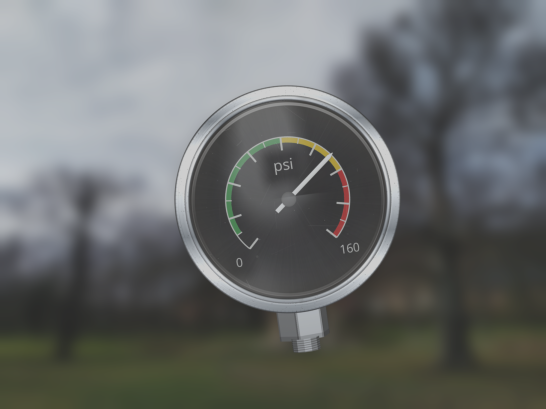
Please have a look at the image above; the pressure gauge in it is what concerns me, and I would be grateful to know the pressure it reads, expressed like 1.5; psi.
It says 110; psi
